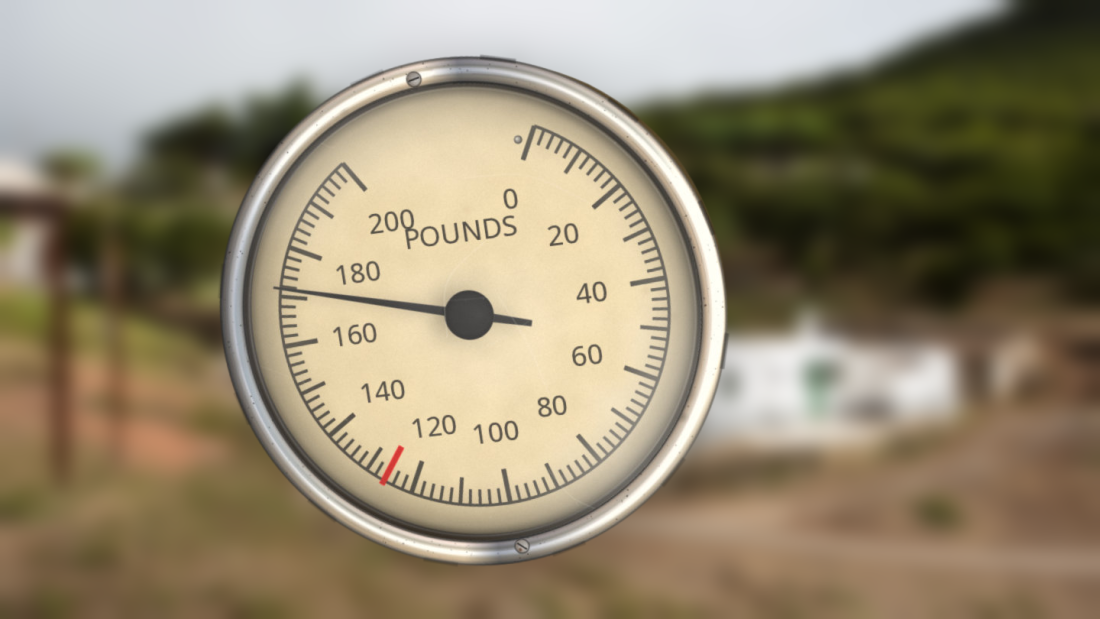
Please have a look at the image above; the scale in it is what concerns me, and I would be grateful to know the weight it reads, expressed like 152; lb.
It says 172; lb
